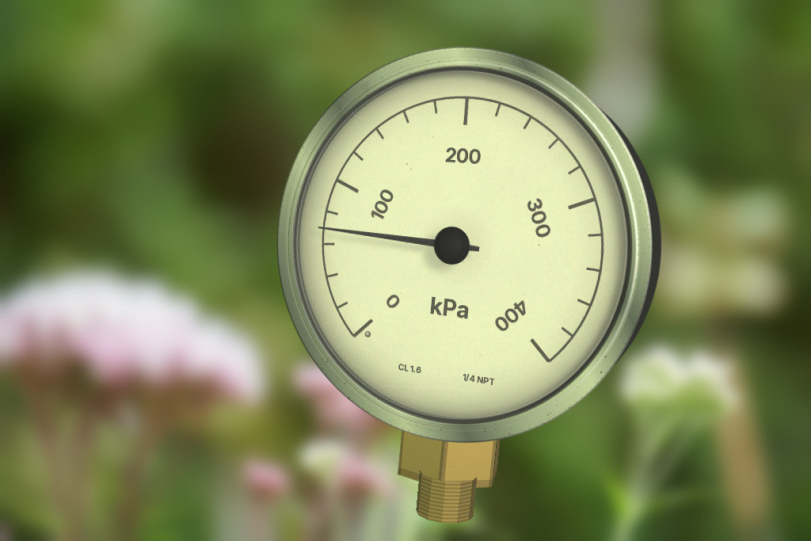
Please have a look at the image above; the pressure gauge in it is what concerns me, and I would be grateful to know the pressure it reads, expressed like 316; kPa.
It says 70; kPa
